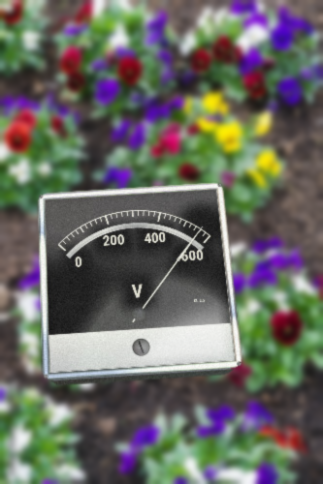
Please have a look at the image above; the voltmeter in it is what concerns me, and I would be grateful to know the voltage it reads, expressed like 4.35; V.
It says 560; V
